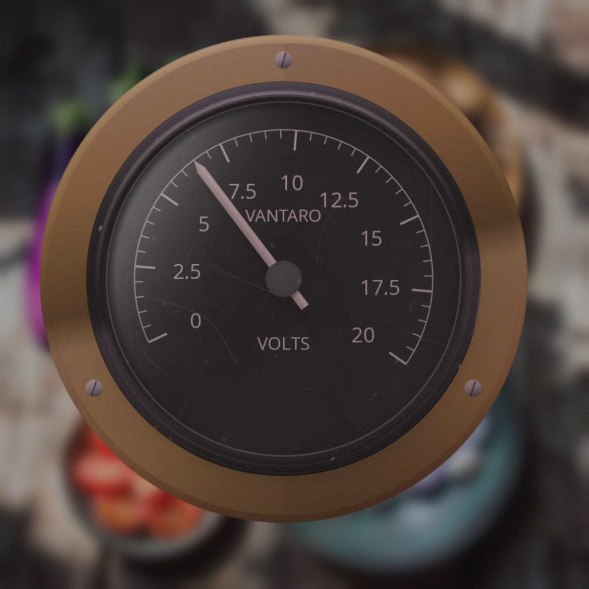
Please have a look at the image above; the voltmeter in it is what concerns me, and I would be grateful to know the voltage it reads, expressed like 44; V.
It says 6.5; V
